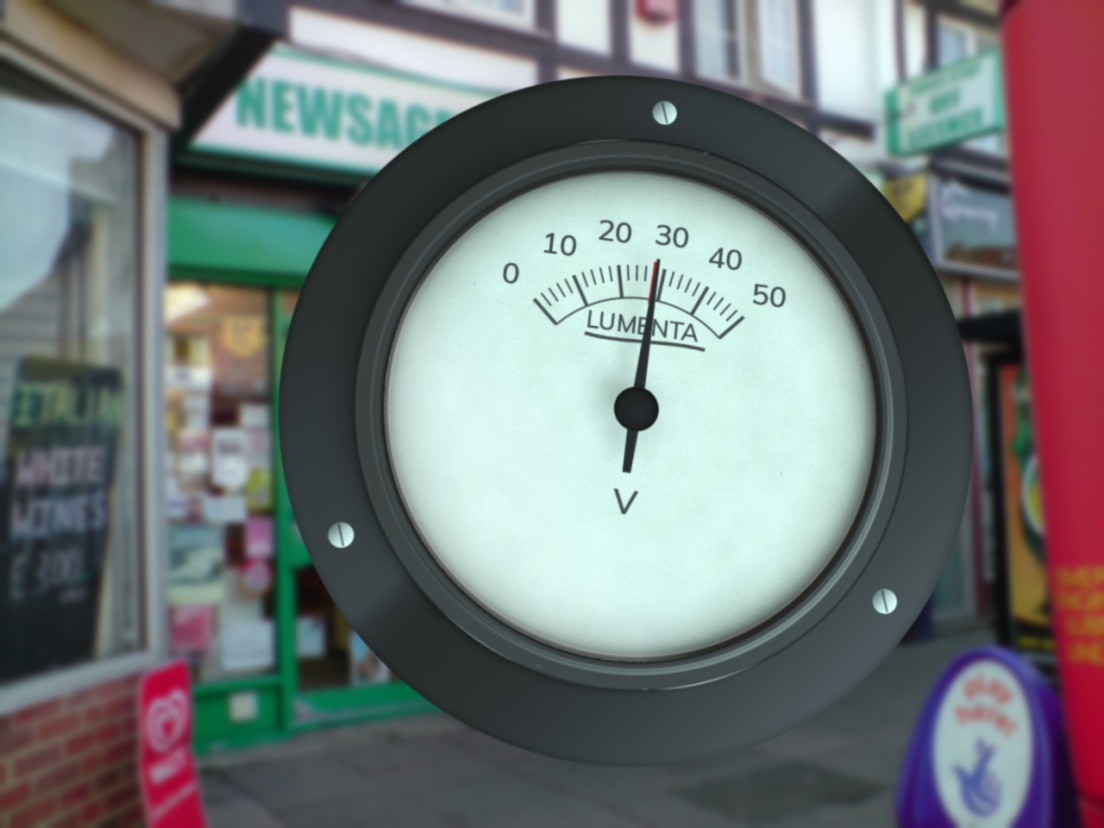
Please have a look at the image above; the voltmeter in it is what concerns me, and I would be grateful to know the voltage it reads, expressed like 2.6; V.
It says 28; V
